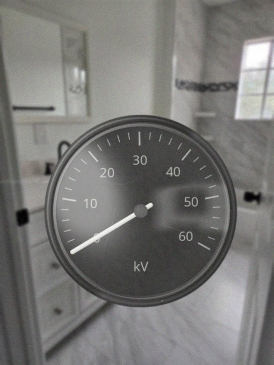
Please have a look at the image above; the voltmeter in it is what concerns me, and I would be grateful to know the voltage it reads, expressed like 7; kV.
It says 0; kV
